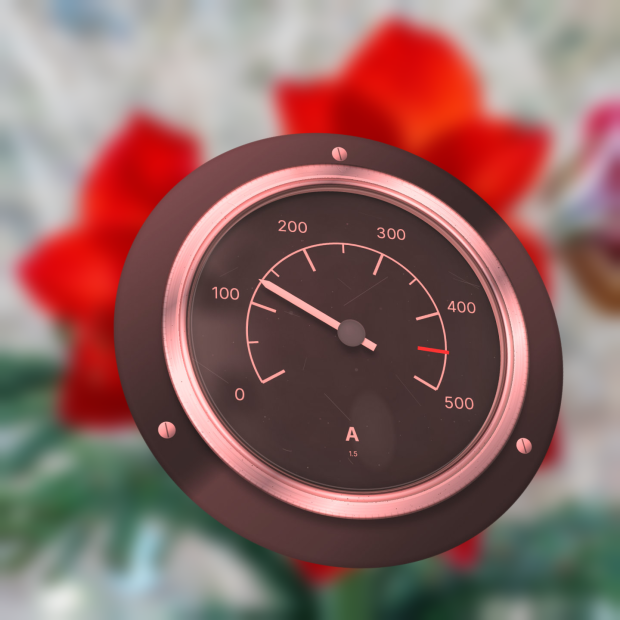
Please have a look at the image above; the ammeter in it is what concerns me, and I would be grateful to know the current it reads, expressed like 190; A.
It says 125; A
